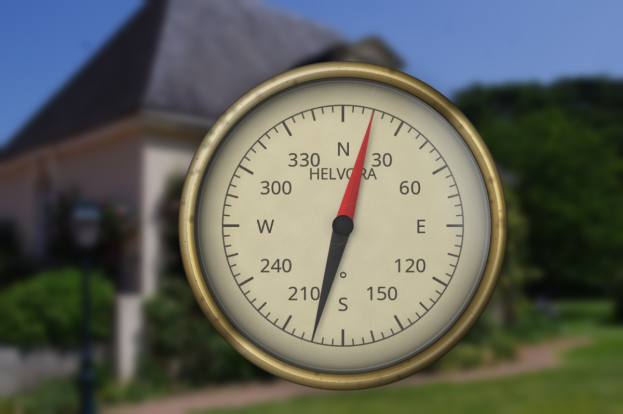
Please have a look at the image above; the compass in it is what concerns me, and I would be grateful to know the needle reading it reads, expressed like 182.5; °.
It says 15; °
